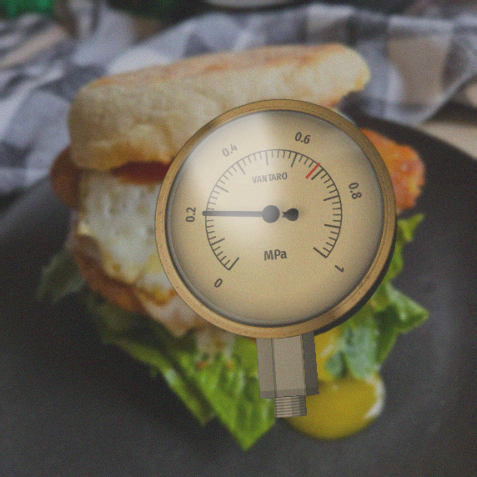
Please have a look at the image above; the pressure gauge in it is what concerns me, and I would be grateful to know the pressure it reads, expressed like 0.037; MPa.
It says 0.2; MPa
